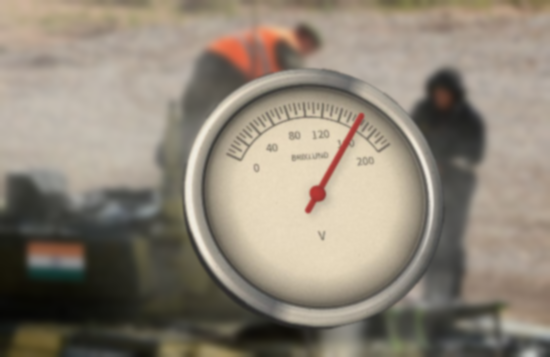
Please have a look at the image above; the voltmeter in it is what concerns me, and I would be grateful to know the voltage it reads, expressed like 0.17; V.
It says 160; V
